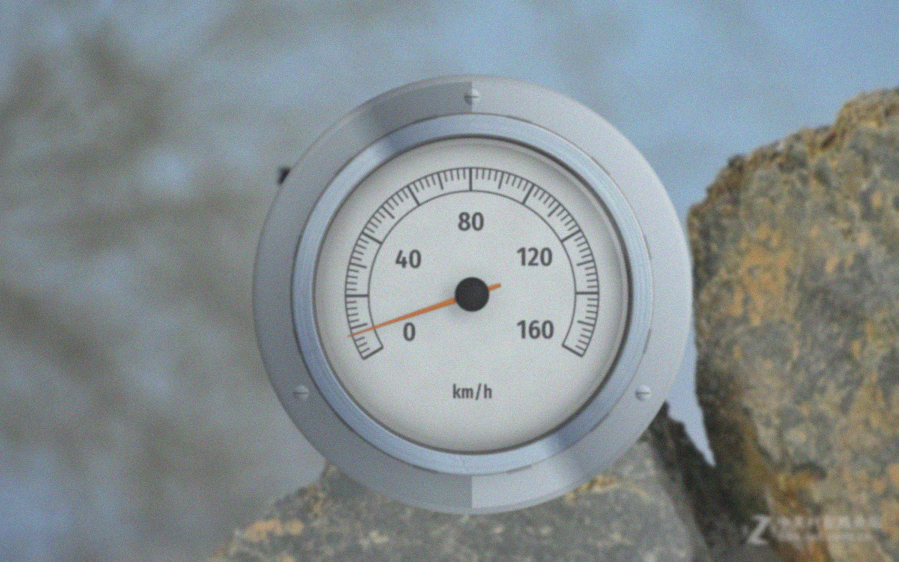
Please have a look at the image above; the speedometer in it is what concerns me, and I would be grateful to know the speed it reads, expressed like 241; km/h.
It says 8; km/h
